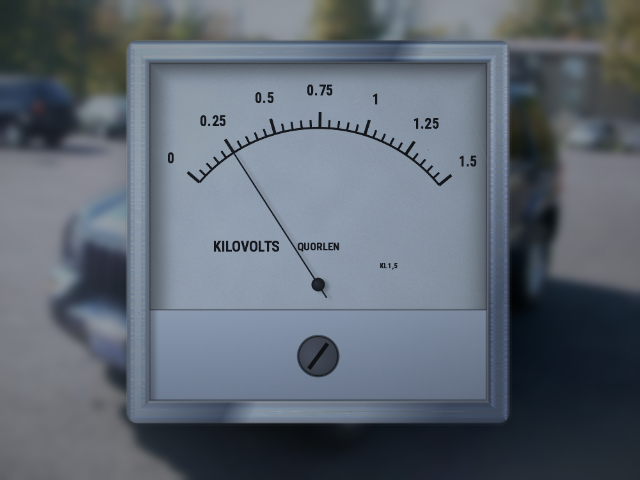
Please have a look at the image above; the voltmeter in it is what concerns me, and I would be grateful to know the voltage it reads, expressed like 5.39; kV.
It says 0.25; kV
